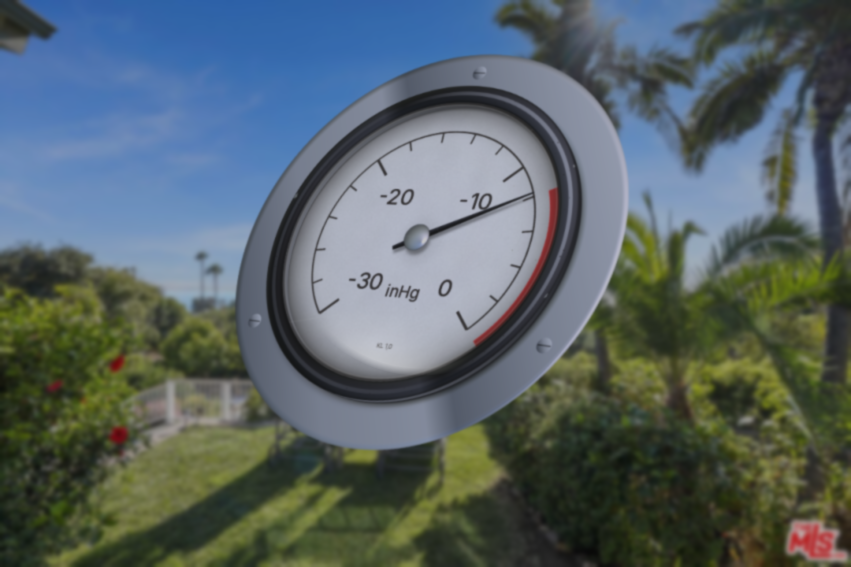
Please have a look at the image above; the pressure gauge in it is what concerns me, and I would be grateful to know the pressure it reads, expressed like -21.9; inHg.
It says -8; inHg
